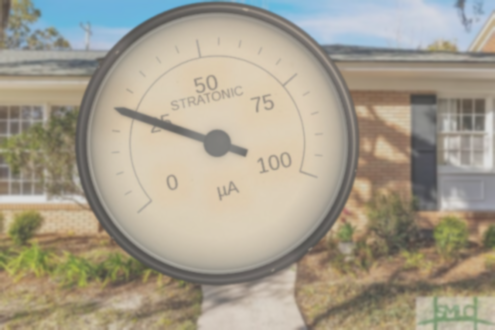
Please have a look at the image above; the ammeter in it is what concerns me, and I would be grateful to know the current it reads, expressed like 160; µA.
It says 25; µA
